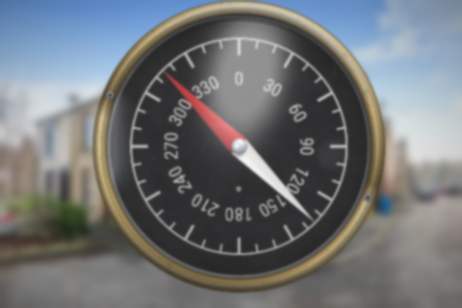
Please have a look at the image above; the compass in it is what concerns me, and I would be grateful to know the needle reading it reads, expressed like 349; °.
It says 315; °
